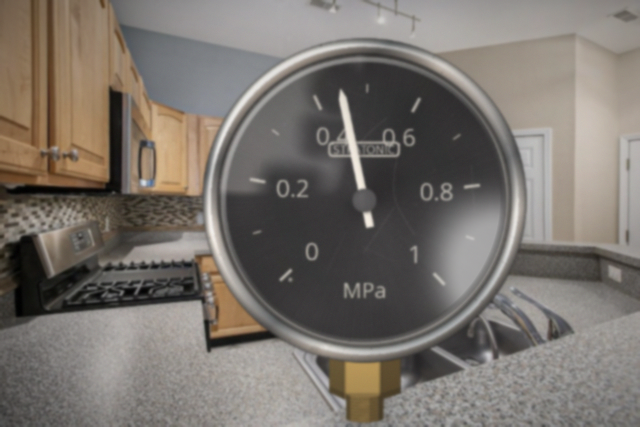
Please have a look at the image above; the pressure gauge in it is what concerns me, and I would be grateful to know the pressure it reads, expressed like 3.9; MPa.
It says 0.45; MPa
